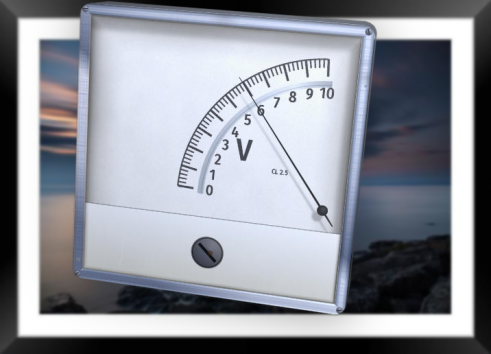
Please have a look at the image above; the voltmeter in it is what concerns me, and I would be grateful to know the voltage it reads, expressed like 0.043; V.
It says 6; V
